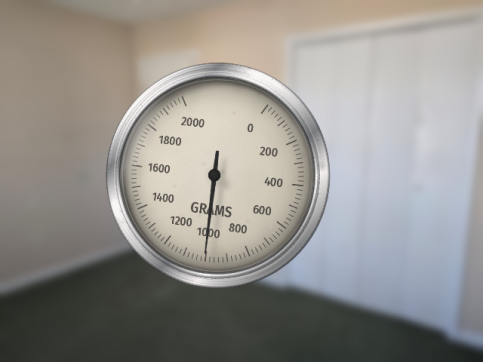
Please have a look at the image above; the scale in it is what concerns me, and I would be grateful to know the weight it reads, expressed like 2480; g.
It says 1000; g
